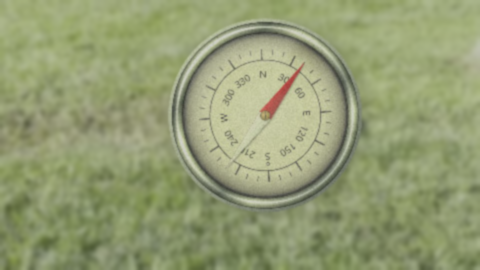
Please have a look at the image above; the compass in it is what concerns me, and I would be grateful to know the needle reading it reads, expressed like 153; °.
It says 40; °
